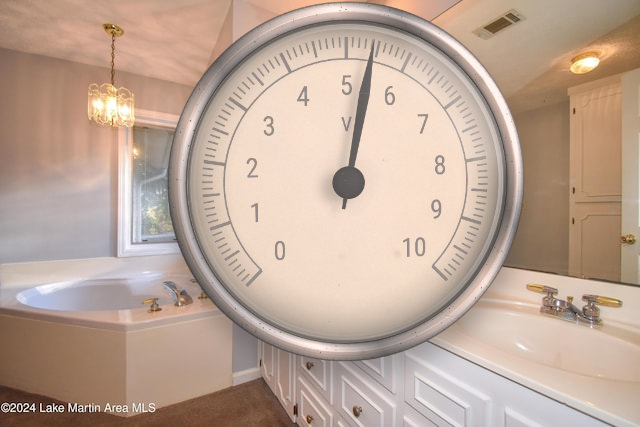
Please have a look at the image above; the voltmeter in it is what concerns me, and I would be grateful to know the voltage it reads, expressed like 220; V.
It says 5.4; V
